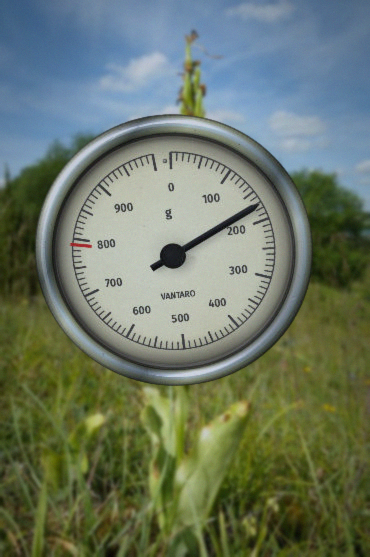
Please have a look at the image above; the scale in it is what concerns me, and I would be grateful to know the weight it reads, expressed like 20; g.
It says 170; g
